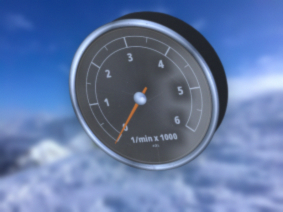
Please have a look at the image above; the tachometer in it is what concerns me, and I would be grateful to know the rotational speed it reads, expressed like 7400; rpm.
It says 0; rpm
